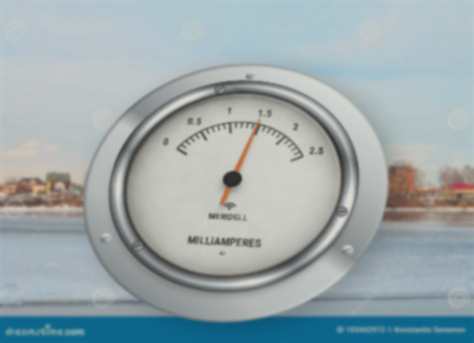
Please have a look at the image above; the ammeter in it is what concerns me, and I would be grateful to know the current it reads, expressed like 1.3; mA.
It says 1.5; mA
